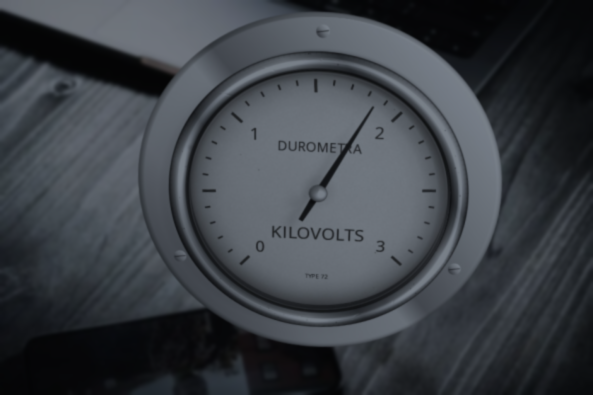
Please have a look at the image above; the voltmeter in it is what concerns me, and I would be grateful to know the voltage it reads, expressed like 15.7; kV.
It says 1.85; kV
